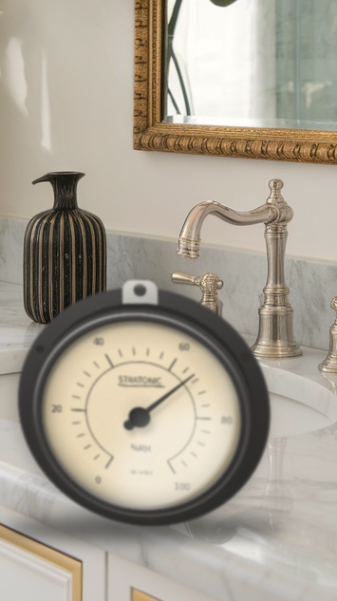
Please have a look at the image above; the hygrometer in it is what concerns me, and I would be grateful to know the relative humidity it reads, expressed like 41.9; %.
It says 66; %
